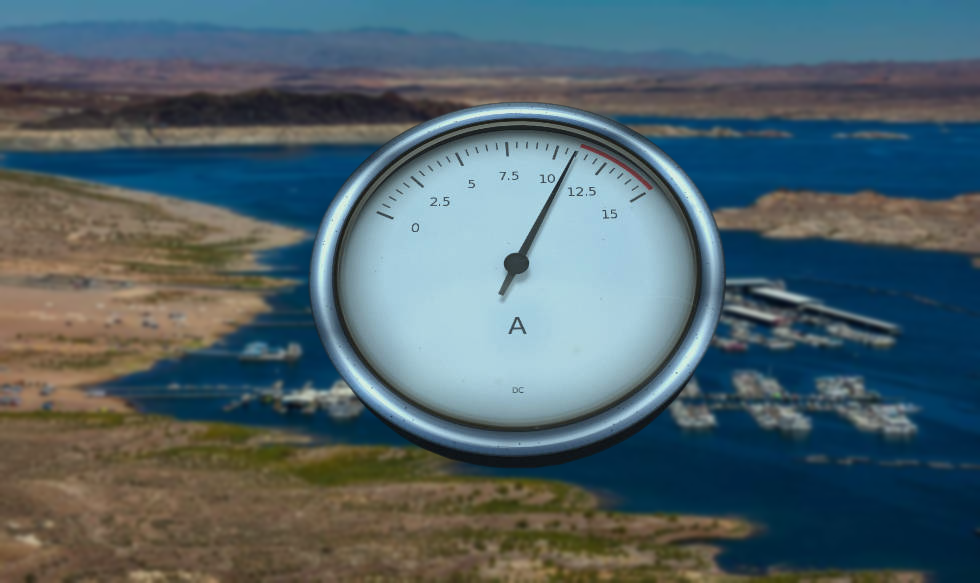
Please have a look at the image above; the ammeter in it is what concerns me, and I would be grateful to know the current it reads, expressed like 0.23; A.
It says 11; A
